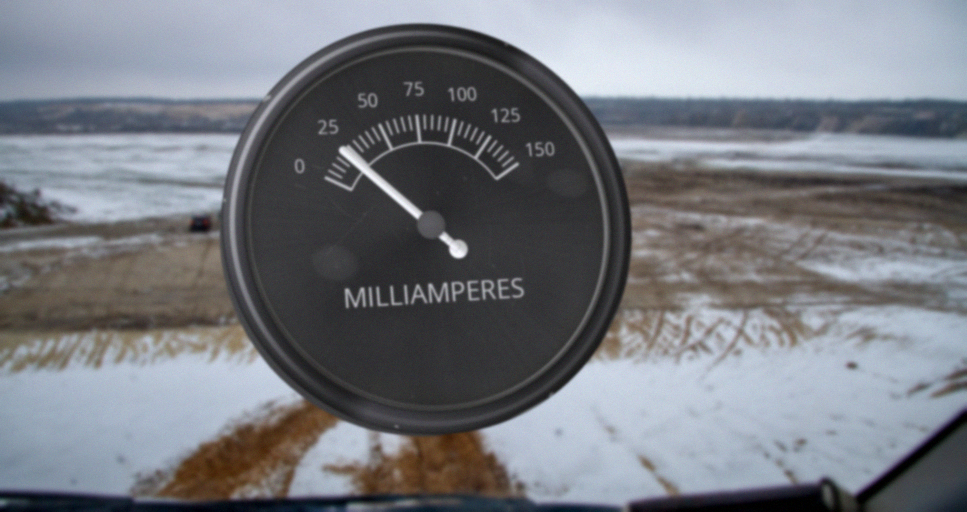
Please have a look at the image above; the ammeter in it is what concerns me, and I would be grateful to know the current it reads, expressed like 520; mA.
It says 20; mA
